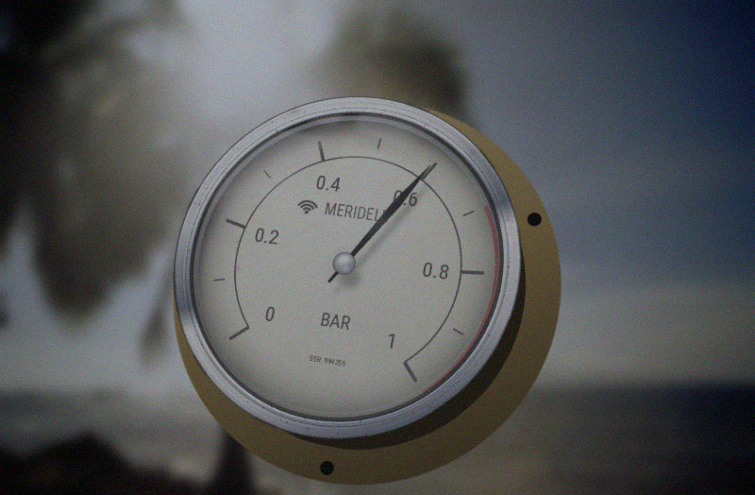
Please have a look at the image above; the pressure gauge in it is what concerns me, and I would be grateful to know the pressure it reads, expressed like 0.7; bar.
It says 0.6; bar
